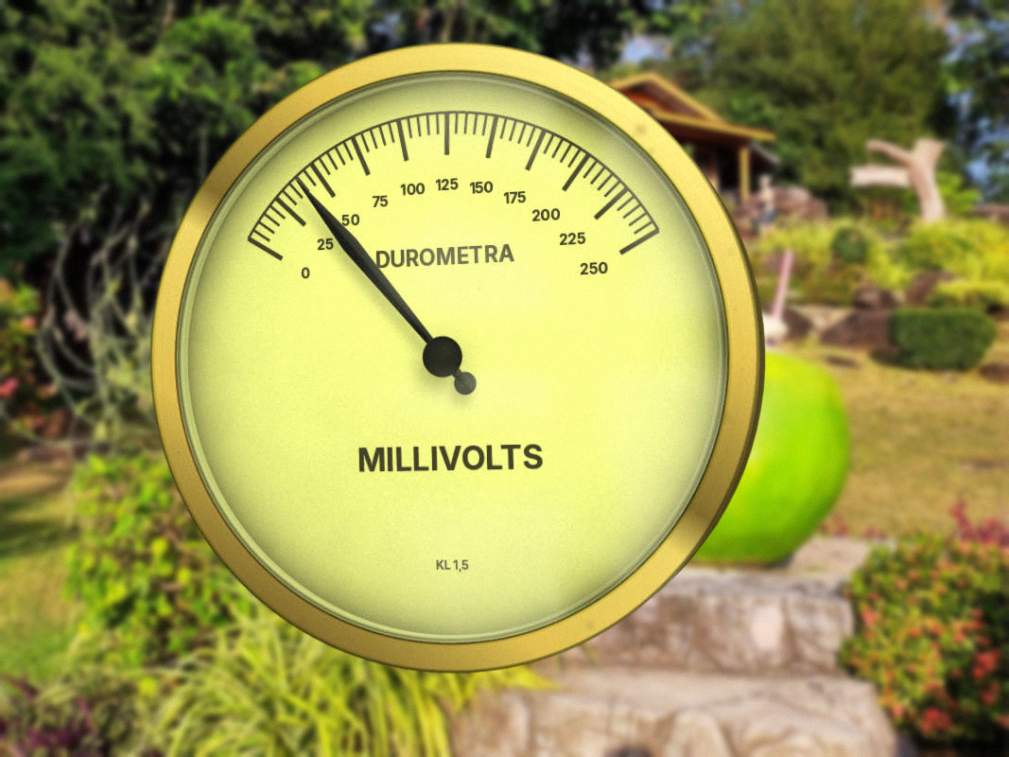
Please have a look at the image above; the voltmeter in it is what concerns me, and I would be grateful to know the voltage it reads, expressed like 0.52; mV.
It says 40; mV
